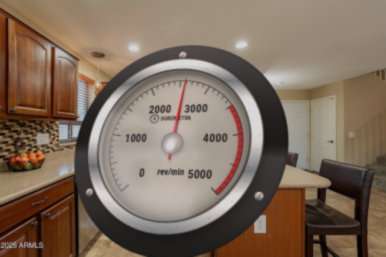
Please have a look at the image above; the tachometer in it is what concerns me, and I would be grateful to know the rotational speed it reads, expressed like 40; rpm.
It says 2600; rpm
